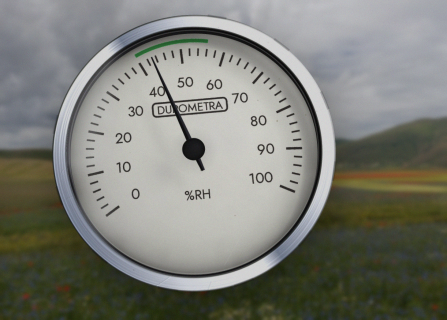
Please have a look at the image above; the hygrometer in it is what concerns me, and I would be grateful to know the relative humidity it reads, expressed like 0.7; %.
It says 43; %
